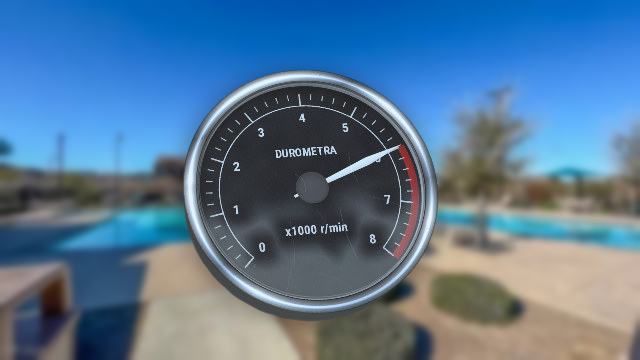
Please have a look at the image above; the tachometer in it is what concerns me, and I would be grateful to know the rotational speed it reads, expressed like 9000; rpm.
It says 6000; rpm
